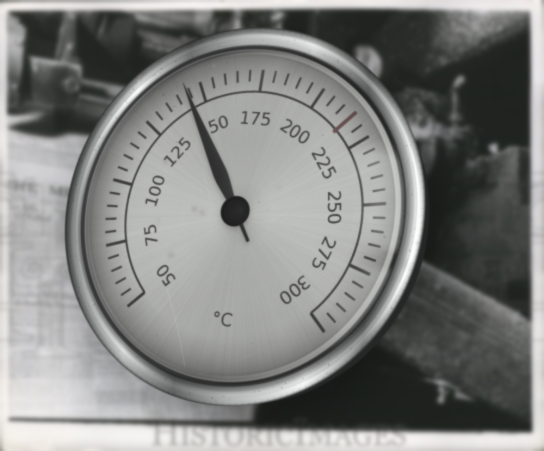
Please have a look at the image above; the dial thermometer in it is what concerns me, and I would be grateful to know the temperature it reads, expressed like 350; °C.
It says 145; °C
